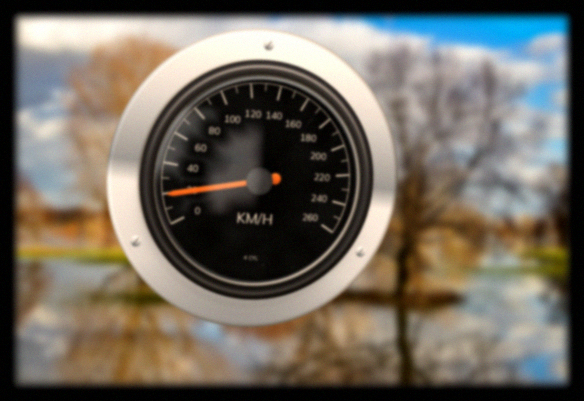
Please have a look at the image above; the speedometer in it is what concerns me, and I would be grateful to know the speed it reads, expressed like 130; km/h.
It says 20; km/h
